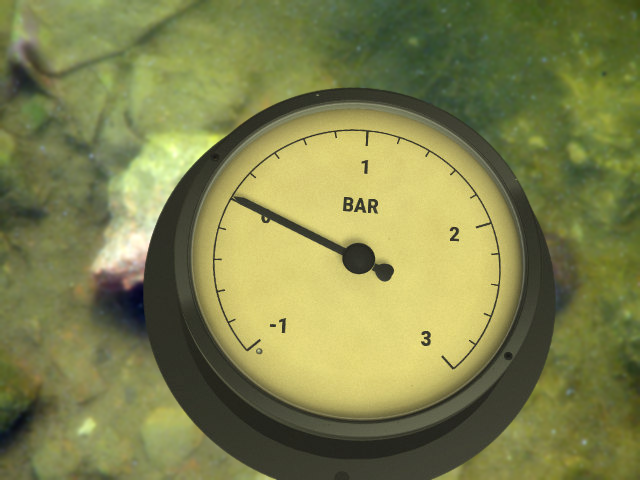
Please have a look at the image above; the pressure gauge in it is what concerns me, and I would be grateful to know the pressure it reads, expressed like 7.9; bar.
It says 0; bar
